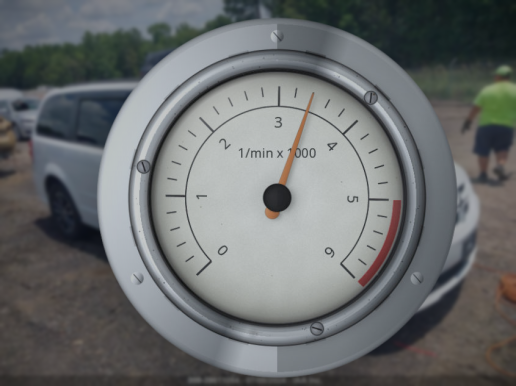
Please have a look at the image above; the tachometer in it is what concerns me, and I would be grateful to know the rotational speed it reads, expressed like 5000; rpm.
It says 3400; rpm
